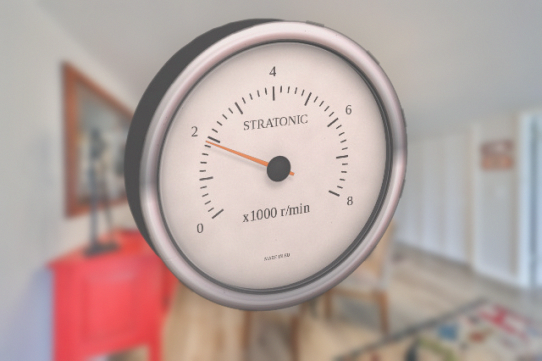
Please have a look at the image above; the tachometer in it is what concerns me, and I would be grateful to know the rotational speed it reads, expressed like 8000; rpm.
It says 1900; rpm
